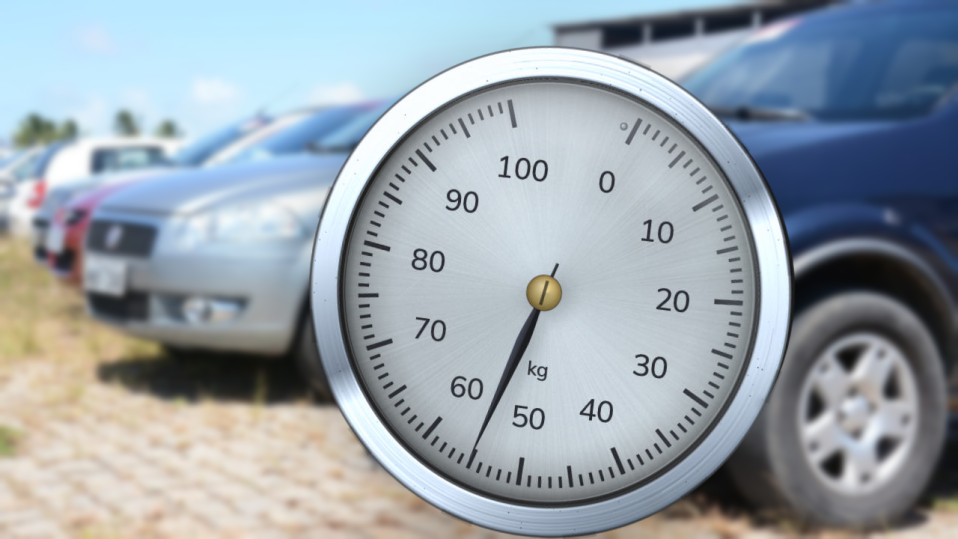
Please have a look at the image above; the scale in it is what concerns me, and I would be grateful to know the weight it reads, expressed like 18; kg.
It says 55; kg
